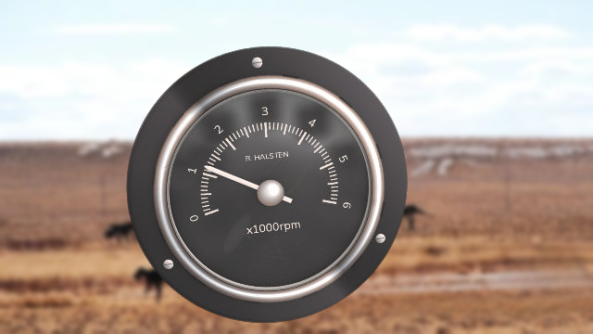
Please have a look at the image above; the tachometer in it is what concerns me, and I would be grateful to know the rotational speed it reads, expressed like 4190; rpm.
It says 1200; rpm
